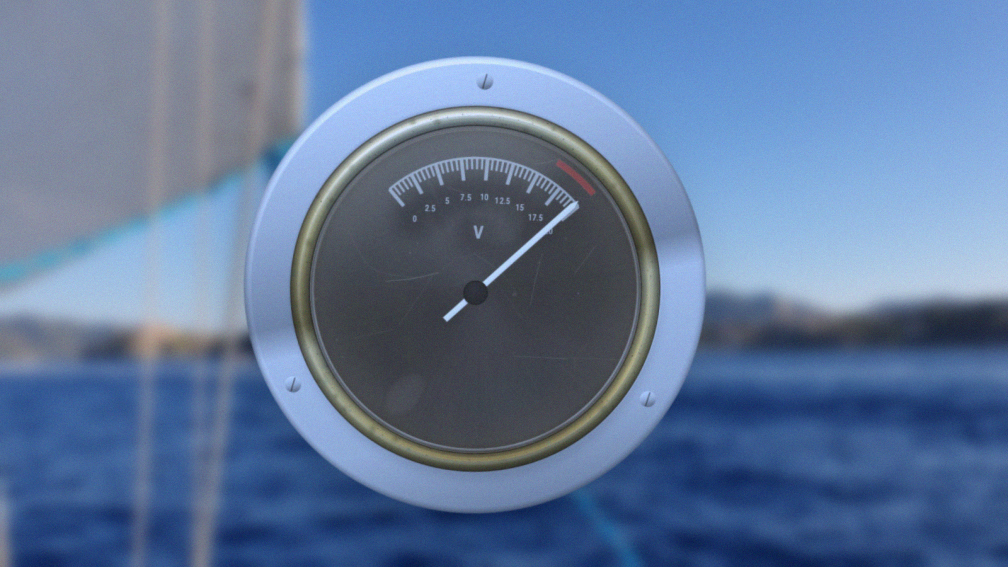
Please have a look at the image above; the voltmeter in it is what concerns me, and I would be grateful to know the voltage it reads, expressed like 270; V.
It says 19.5; V
